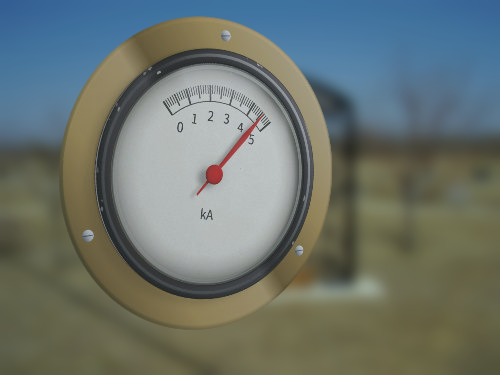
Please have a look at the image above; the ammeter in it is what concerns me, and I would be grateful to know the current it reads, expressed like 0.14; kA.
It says 4.5; kA
